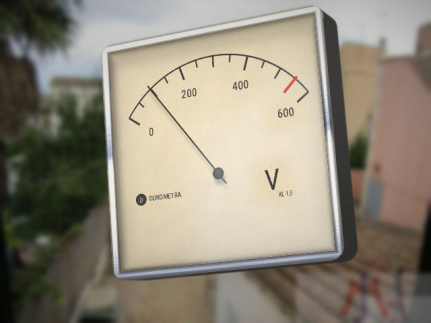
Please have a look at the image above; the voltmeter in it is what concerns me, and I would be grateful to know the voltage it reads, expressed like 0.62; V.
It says 100; V
